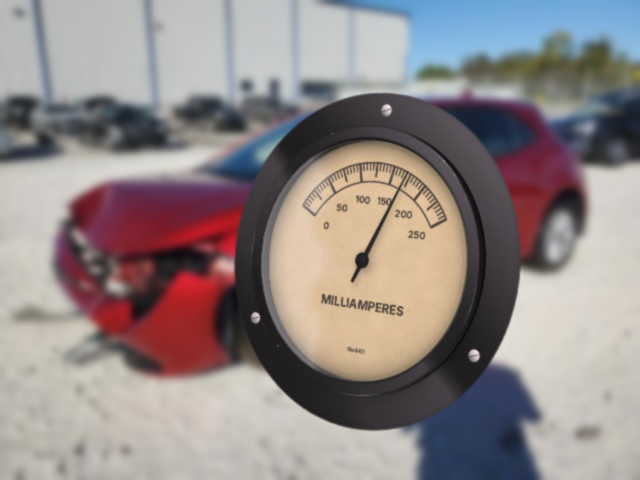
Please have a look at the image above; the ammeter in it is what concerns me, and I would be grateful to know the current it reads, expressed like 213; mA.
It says 175; mA
